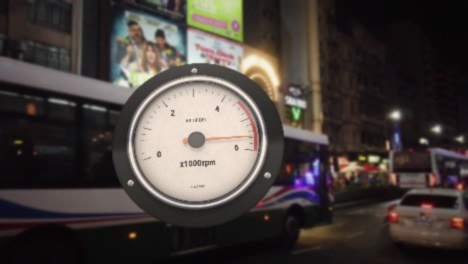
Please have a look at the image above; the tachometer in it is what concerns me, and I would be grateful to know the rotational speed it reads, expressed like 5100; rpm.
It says 5600; rpm
